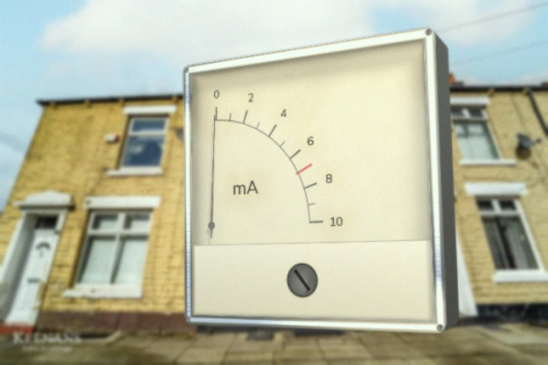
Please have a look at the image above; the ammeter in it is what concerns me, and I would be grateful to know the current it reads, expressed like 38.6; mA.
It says 0; mA
